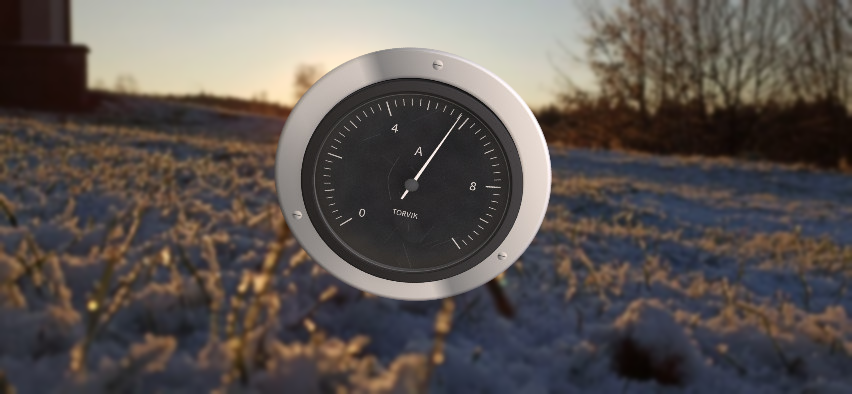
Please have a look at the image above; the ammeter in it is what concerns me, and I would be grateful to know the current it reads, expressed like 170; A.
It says 5.8; A
